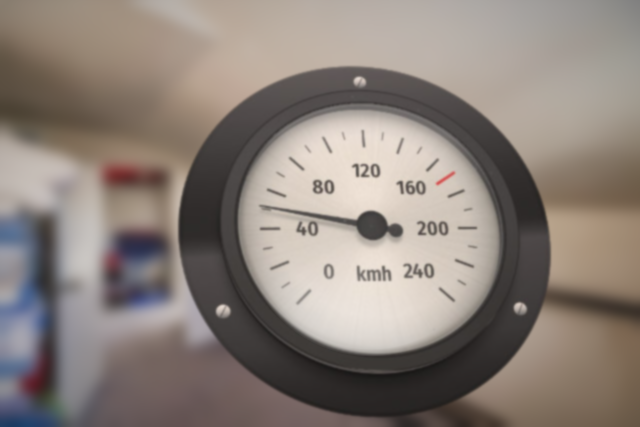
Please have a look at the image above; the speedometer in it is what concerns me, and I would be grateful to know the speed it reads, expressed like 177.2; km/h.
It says 50; km/h
